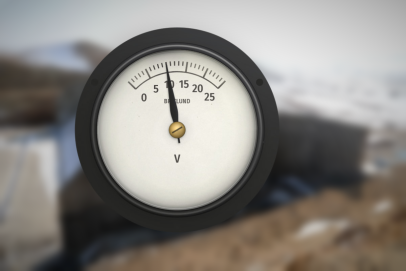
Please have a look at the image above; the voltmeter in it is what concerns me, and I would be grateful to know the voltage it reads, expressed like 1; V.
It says 10; V
